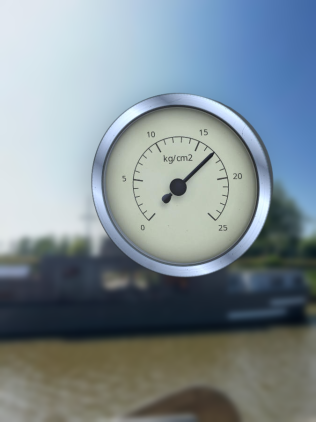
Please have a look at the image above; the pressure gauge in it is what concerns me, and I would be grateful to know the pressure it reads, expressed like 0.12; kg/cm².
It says 17; kg/cm²
